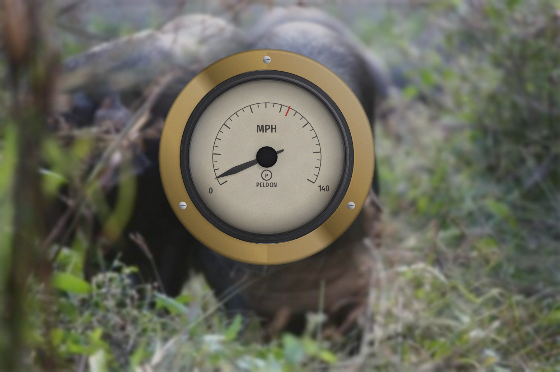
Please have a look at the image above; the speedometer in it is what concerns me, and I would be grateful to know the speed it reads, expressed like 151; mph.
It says 5; mph
